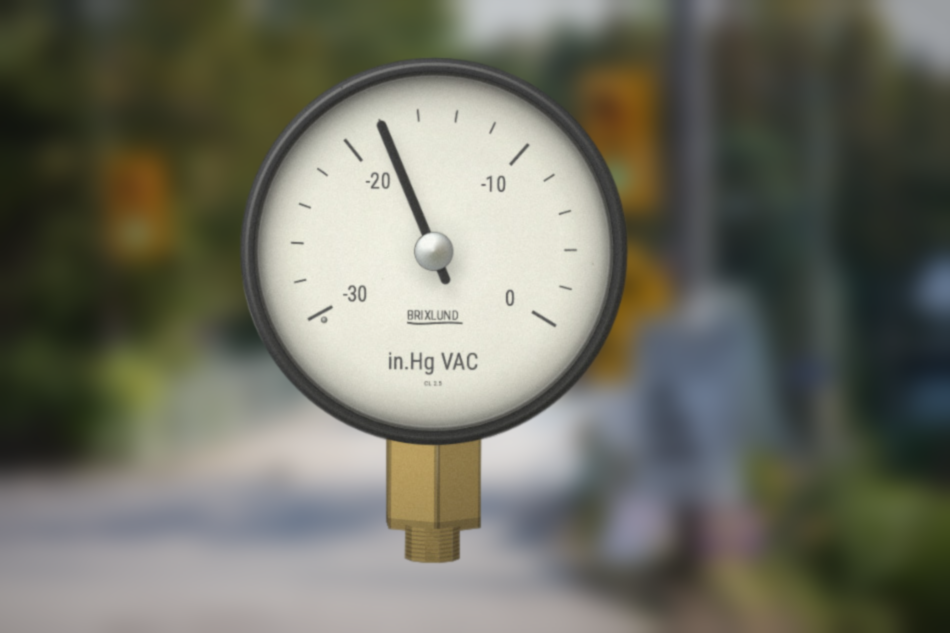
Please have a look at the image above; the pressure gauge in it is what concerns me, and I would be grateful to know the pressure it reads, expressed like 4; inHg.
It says -18; inHg
